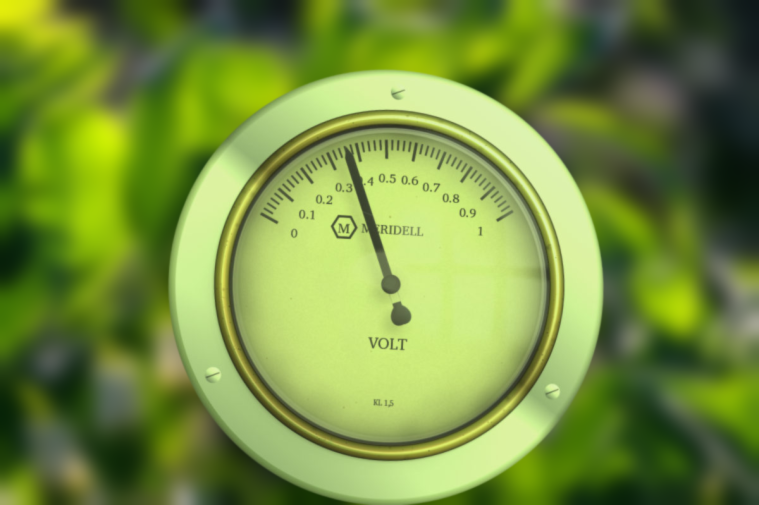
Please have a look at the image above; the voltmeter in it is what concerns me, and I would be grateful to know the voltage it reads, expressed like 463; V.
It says 0.36; V
